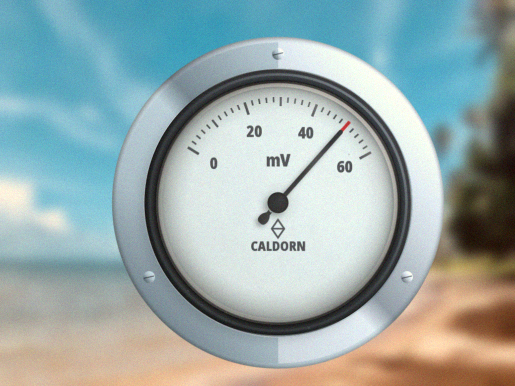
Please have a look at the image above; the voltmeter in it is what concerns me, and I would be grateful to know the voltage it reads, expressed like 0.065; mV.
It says 50; mV
